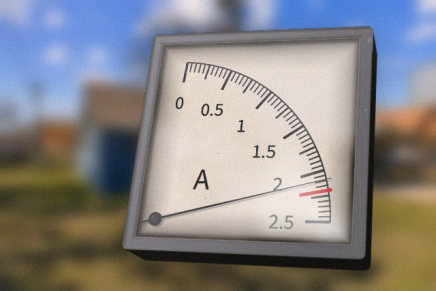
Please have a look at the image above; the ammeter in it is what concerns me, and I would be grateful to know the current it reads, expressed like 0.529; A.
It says 2.1; A
